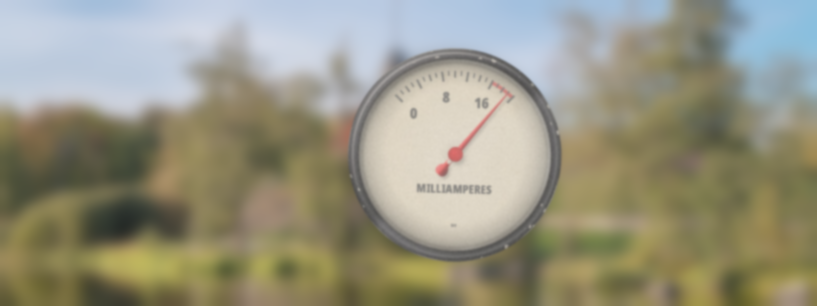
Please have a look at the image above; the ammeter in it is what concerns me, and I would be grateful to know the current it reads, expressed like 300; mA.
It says 19; mA
